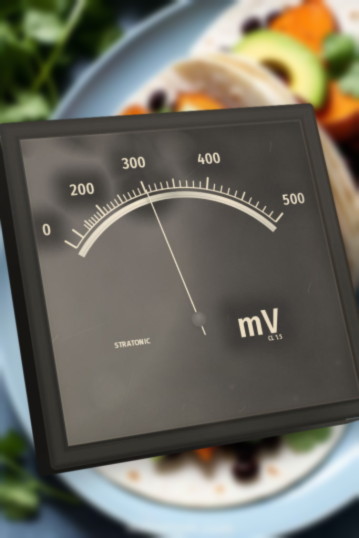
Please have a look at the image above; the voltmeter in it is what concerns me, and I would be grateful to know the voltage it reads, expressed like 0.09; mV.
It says 300; mV
